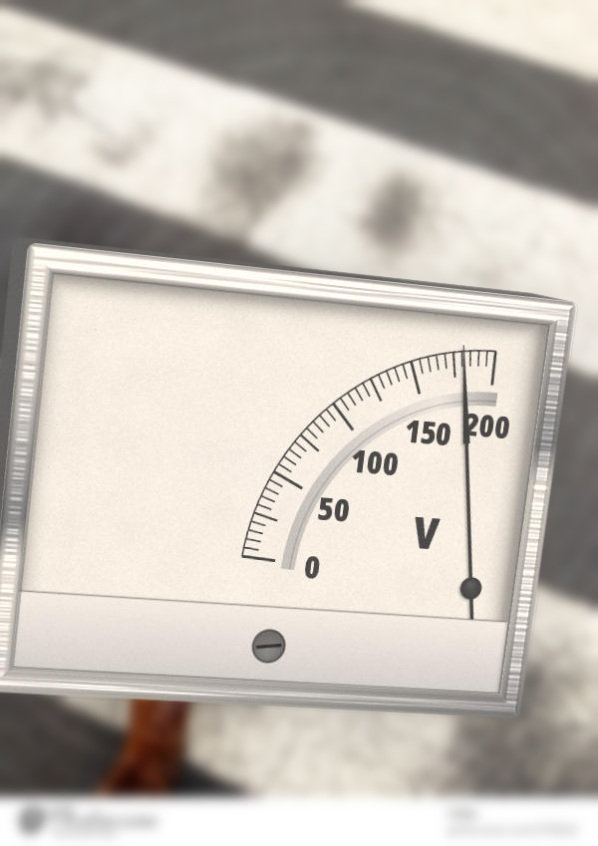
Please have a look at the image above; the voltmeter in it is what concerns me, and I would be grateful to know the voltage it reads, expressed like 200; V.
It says 180; V
